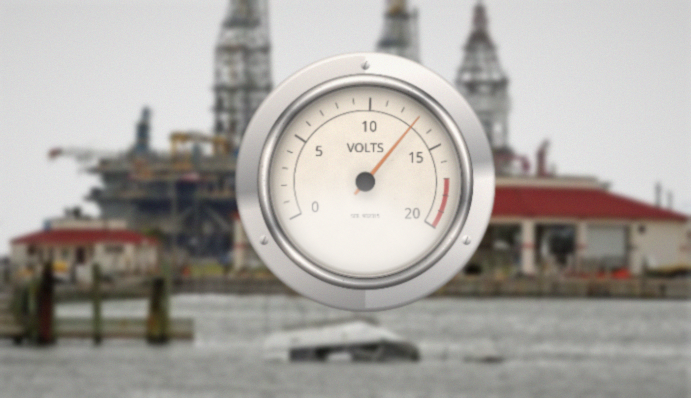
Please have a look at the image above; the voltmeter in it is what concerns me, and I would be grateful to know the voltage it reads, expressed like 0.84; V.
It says 13; V
